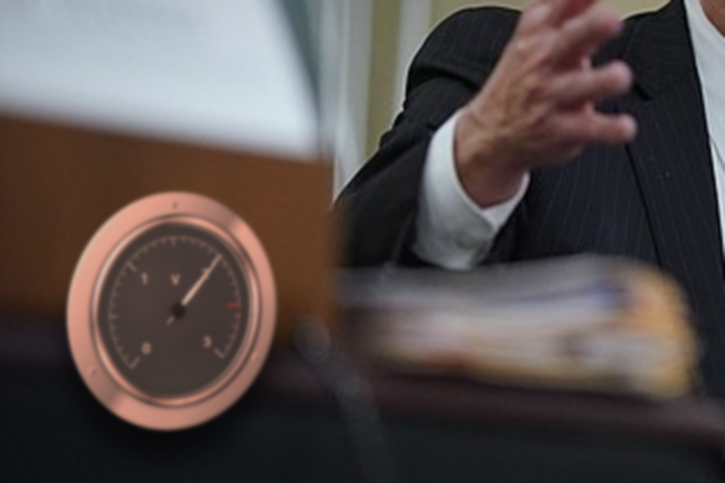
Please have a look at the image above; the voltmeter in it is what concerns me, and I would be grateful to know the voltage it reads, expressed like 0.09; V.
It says 2; V
